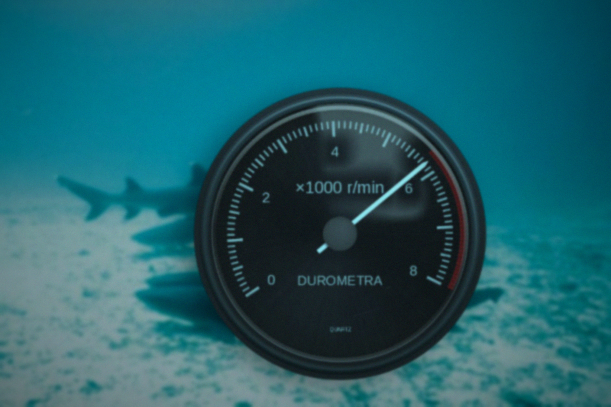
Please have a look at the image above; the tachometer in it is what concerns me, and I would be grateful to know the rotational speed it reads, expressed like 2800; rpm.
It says 5800; rpm
